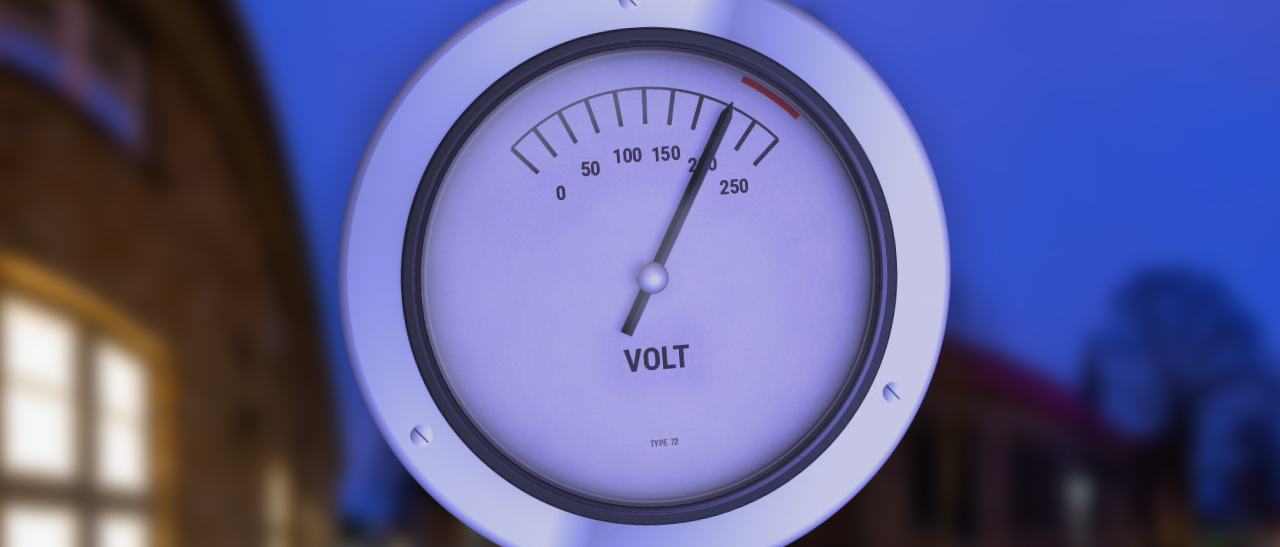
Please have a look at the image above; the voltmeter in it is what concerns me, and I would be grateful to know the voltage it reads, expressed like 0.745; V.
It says 200; V
